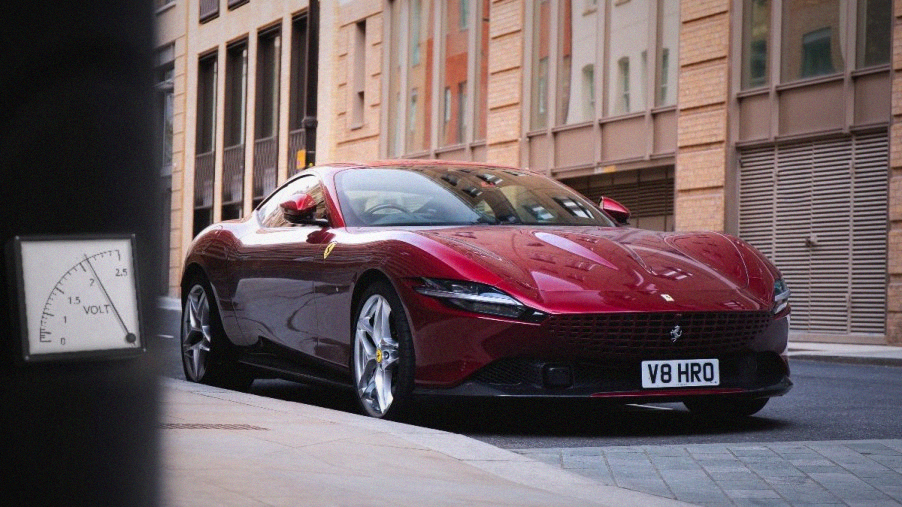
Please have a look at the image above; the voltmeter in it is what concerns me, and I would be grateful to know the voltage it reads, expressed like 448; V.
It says 2.1; V
